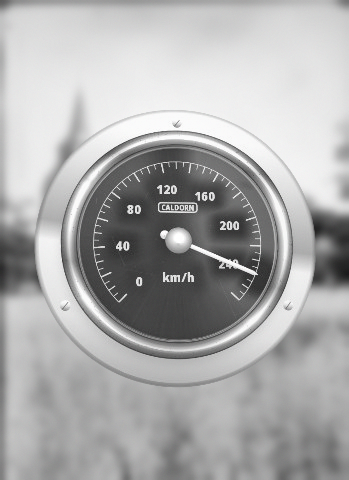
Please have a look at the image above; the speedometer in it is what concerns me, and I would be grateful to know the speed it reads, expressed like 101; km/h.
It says 240; km/h
